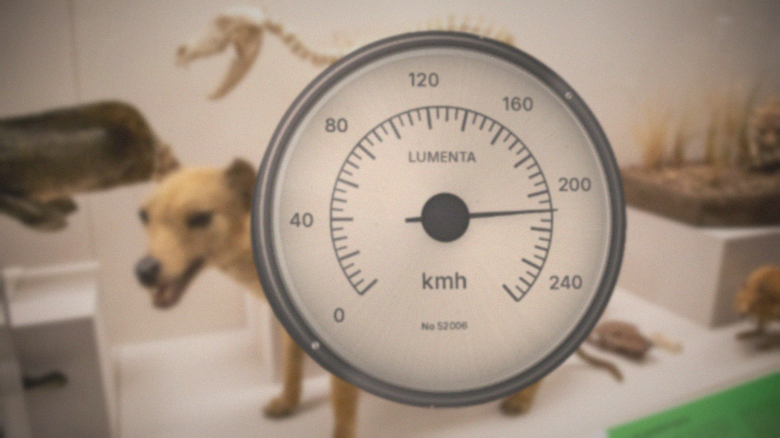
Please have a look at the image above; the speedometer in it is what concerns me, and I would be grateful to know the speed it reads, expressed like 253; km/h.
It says 210; km/h
